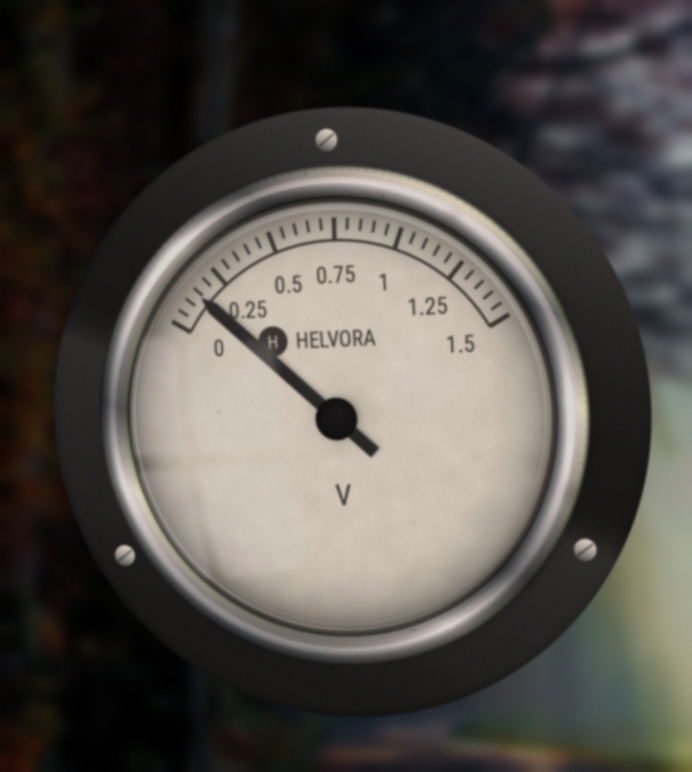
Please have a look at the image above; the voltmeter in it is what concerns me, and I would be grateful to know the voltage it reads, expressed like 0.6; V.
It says 0.15; V
